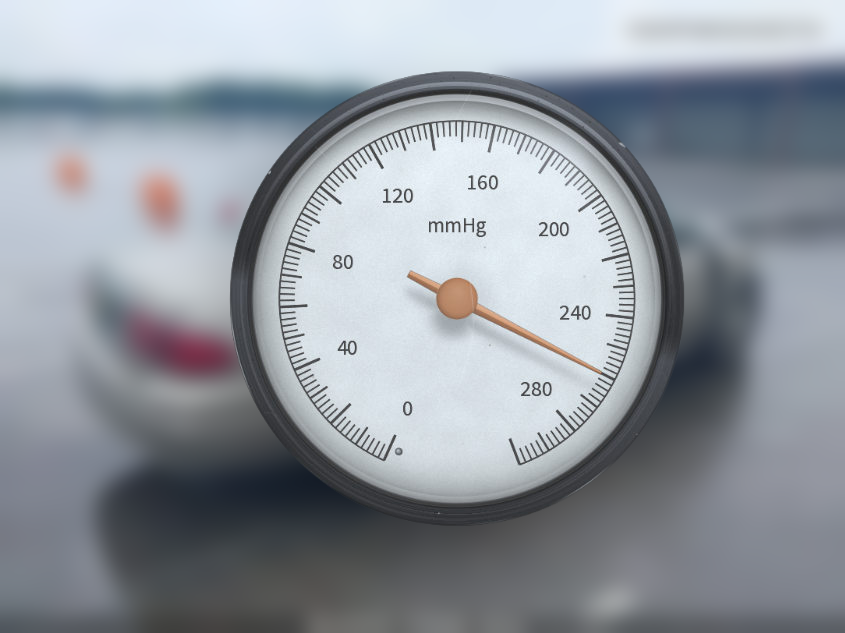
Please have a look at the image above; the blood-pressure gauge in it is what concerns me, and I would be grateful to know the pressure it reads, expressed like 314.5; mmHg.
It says 260; mmHg
